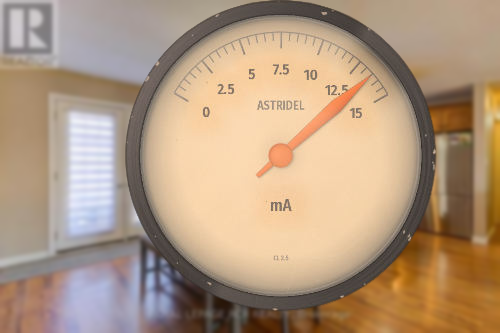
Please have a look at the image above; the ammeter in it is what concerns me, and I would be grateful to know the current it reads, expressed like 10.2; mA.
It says 13.5; mA
